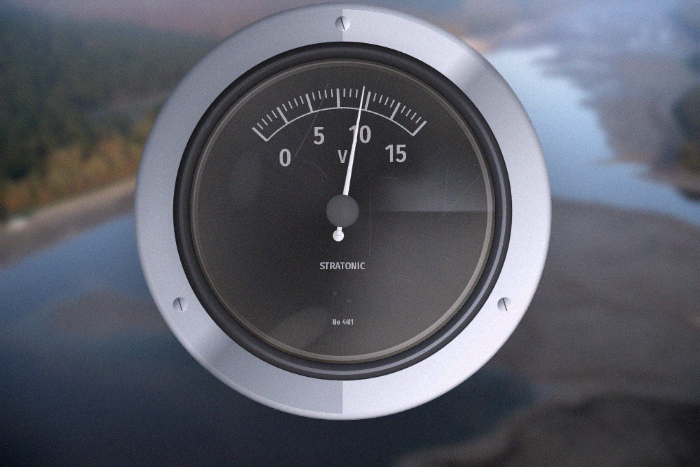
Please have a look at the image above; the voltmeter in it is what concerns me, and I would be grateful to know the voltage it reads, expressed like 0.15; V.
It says 9.5; V
